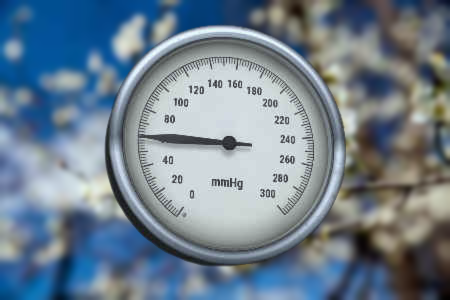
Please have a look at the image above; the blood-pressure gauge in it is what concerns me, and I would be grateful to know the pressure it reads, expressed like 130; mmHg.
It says 60; mmHg
